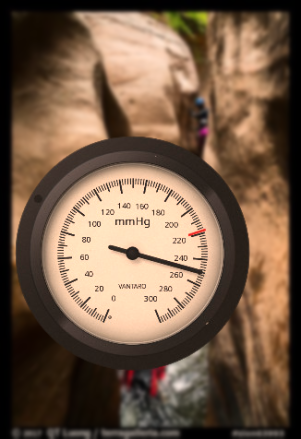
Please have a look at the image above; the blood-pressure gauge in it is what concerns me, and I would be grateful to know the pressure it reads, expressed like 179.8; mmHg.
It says 250; mmHg
